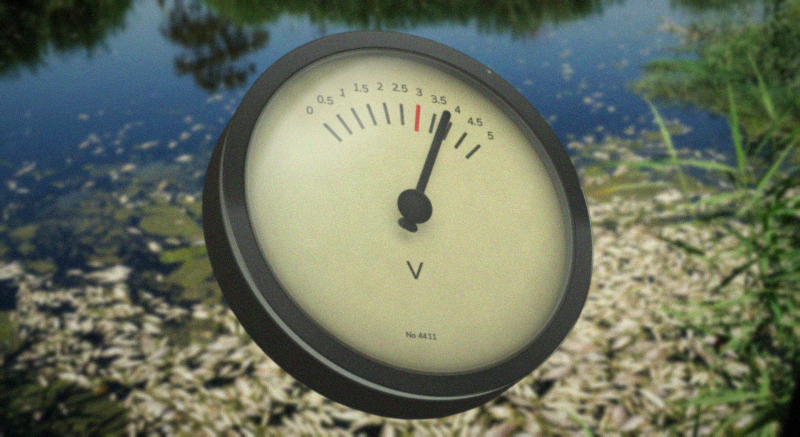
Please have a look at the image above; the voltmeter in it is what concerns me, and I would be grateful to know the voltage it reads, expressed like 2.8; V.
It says 3.75; V
